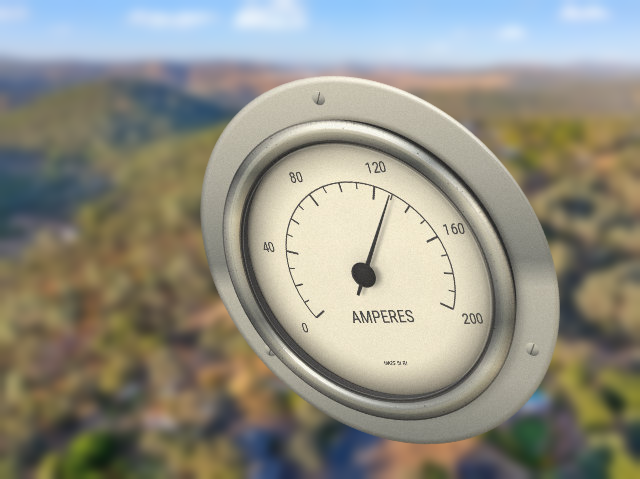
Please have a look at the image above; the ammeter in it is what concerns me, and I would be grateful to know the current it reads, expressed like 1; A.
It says 130; A
